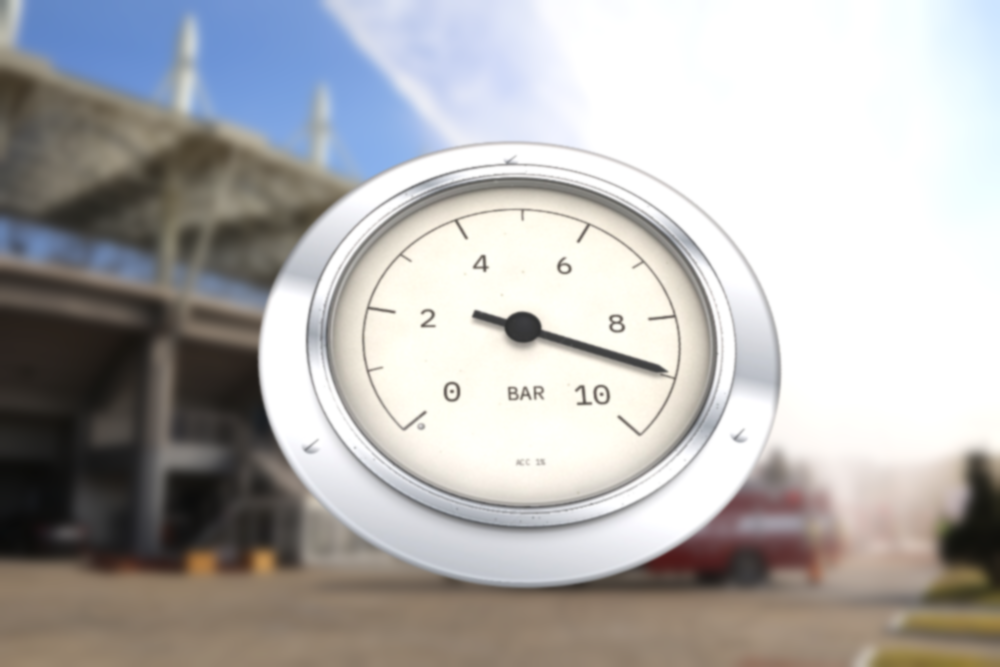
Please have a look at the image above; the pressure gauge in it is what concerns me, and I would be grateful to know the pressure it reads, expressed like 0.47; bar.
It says 9; bar
